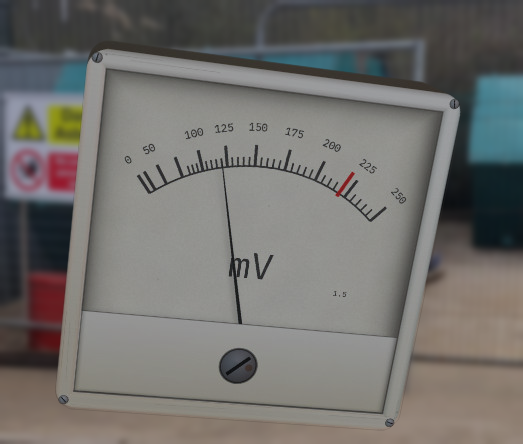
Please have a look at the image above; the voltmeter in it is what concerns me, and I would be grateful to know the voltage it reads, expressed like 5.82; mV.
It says 120; mV
